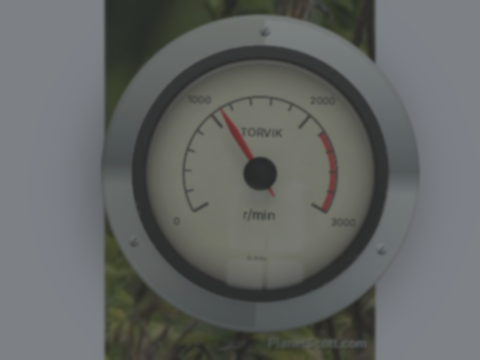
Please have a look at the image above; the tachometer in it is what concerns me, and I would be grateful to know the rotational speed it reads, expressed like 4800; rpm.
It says 1100; rpm
